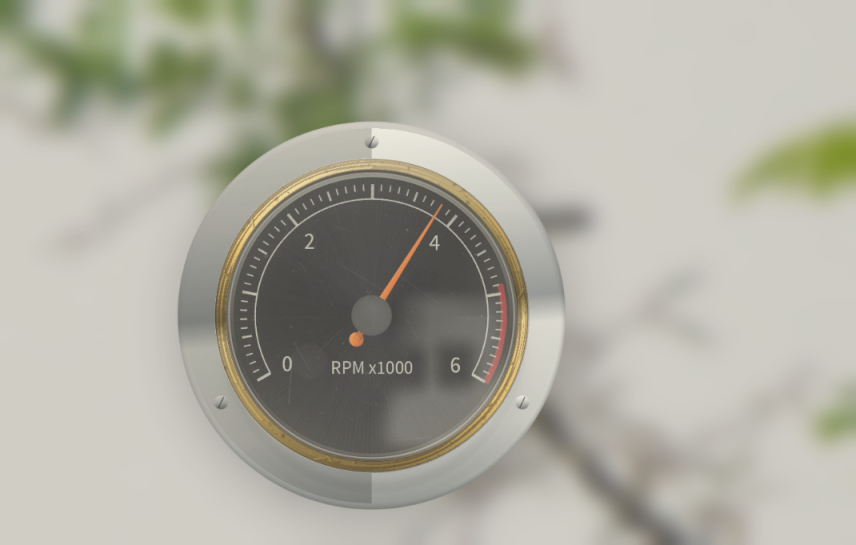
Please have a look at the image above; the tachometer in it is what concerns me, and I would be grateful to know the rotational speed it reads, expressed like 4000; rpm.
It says 3800; rpm
